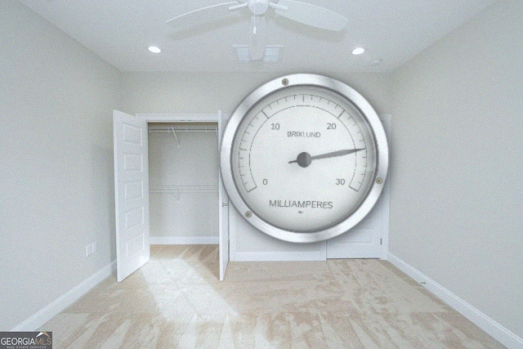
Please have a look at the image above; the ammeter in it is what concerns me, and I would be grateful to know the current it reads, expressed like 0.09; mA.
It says 25; mA
